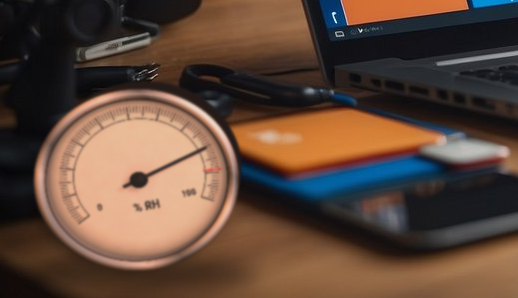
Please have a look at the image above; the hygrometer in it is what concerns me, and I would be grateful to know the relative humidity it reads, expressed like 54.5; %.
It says 80; %
